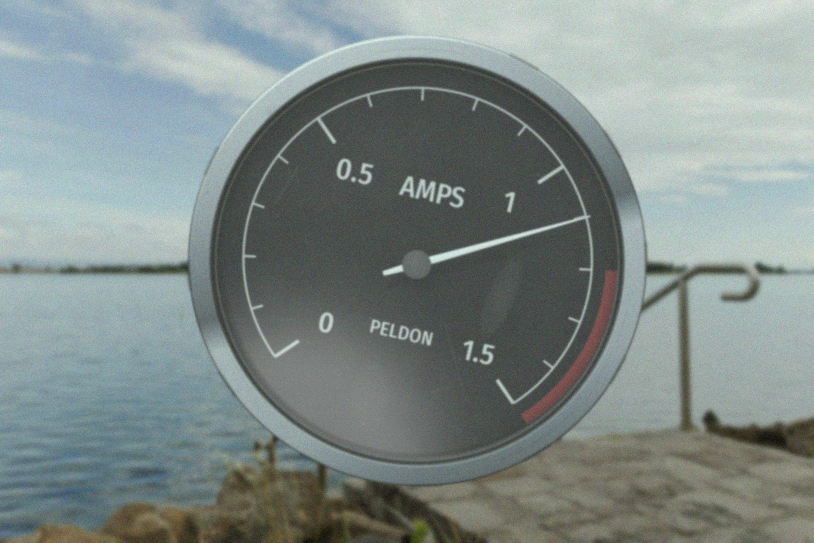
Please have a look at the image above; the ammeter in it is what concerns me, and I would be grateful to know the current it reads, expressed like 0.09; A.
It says 1.1; A
